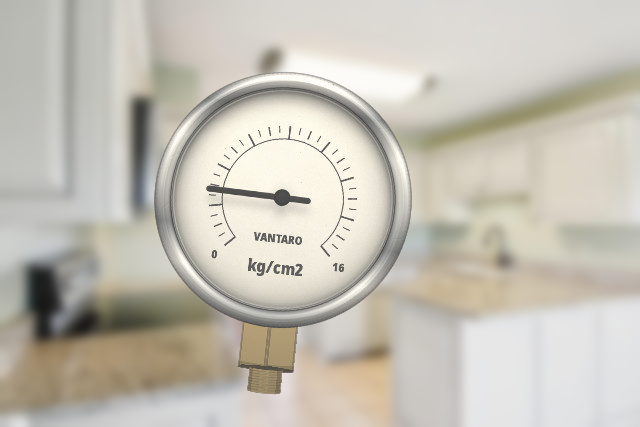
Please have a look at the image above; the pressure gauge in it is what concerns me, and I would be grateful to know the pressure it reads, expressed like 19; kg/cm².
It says 2.75; kg/cm²
